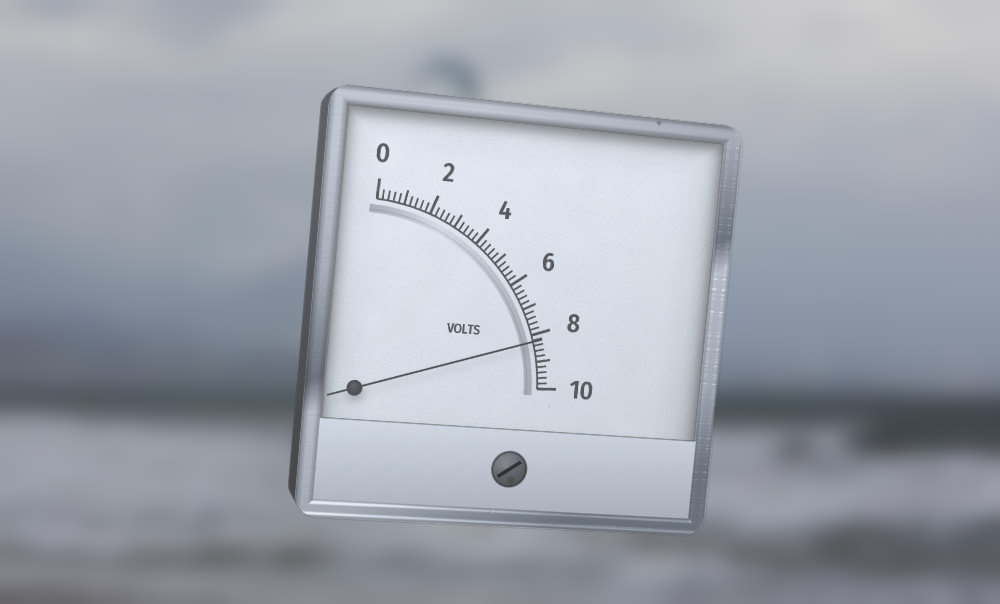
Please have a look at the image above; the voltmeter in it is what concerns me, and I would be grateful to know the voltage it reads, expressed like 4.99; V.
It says 8.2; V
